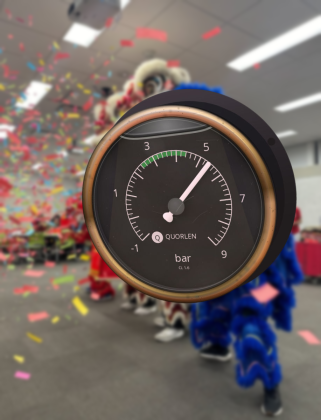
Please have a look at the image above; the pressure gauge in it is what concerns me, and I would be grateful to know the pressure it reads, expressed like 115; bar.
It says 5.4; bar
